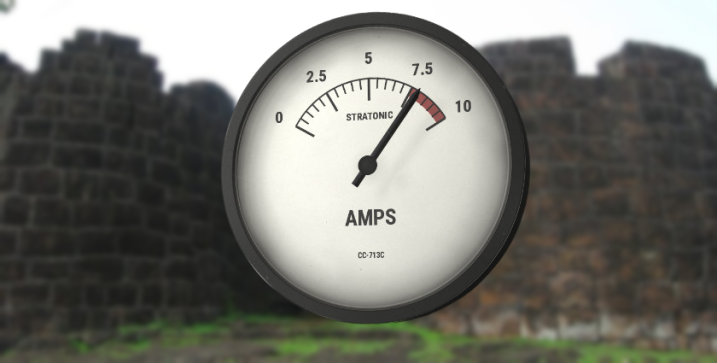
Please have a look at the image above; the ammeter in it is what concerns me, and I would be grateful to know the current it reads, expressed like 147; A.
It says 8; A
